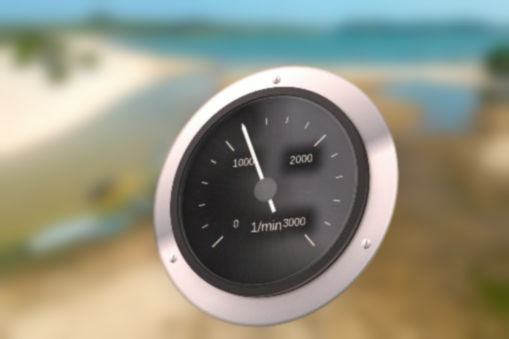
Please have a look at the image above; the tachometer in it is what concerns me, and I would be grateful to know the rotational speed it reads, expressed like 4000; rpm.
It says 1200; rpm
